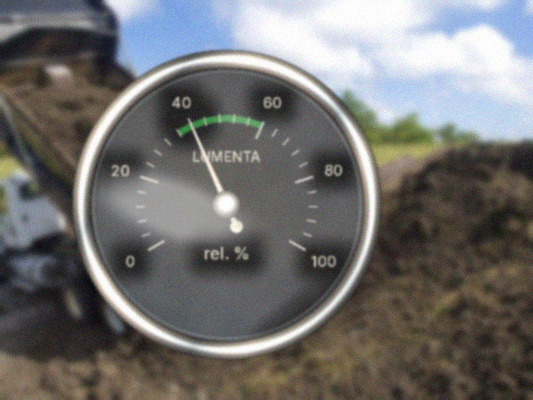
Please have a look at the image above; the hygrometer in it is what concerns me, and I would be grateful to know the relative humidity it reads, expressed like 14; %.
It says 40; %
